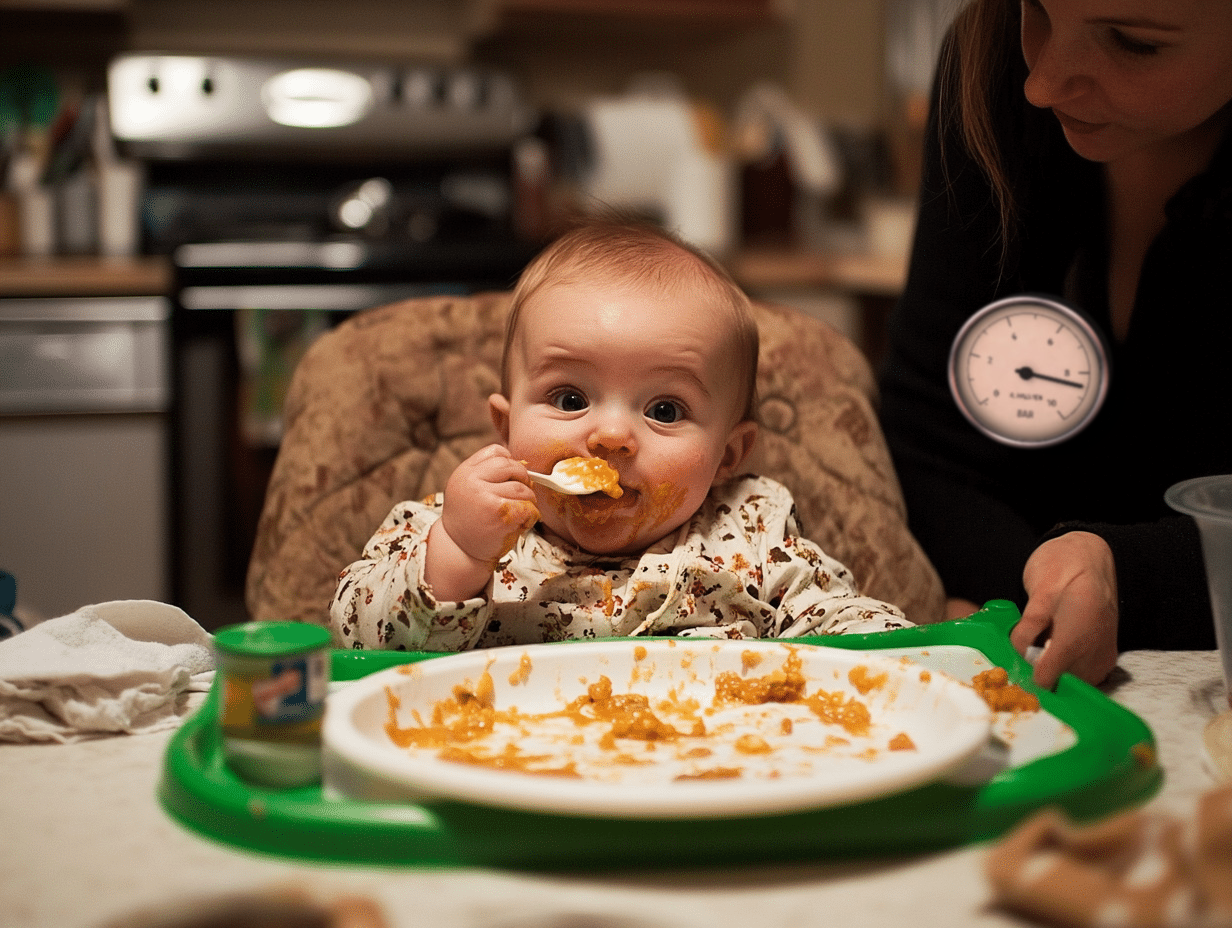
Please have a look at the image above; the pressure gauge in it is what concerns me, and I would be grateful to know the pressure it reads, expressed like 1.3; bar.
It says 8.5; bar
